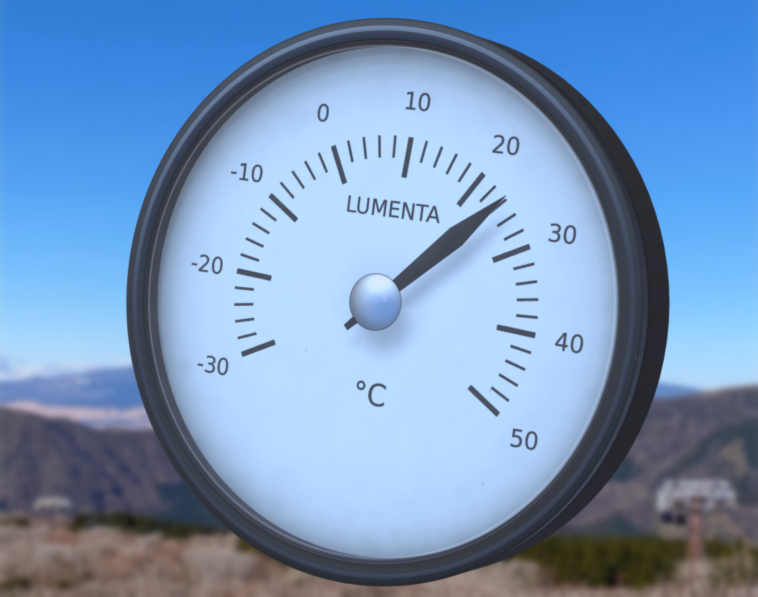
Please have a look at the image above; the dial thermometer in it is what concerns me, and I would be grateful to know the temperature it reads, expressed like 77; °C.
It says 24; °C
